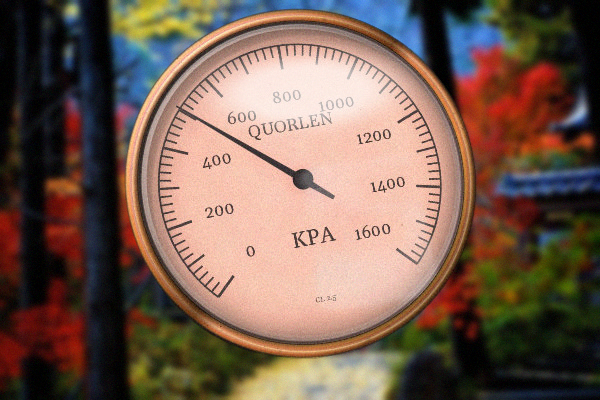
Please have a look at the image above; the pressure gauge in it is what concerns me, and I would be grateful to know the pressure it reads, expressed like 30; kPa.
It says 500; kPa
